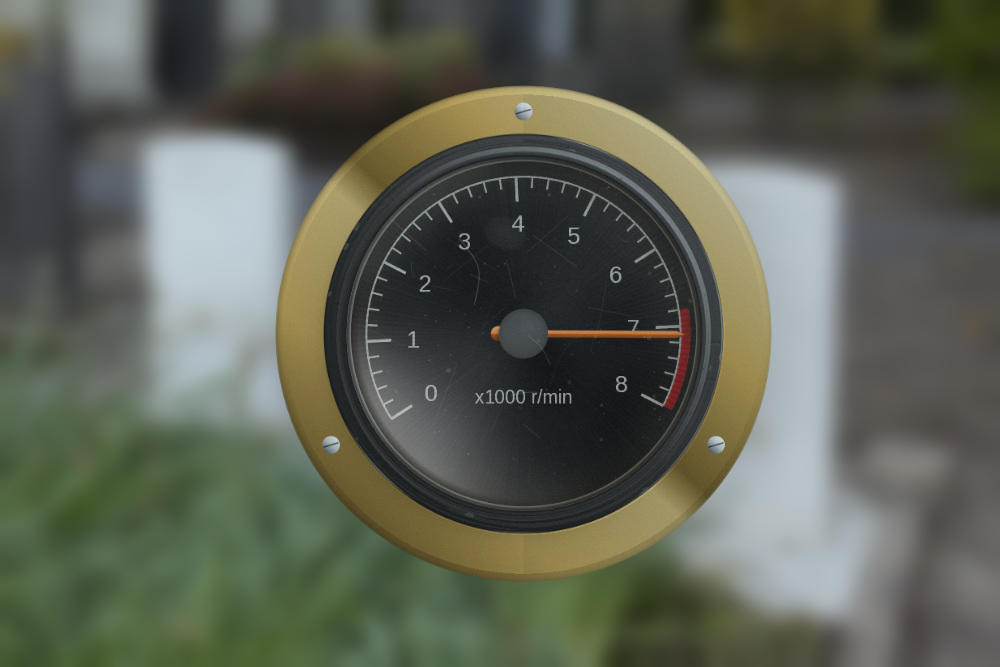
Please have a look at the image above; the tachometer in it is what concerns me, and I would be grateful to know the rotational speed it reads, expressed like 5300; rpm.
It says 7100; rpm
